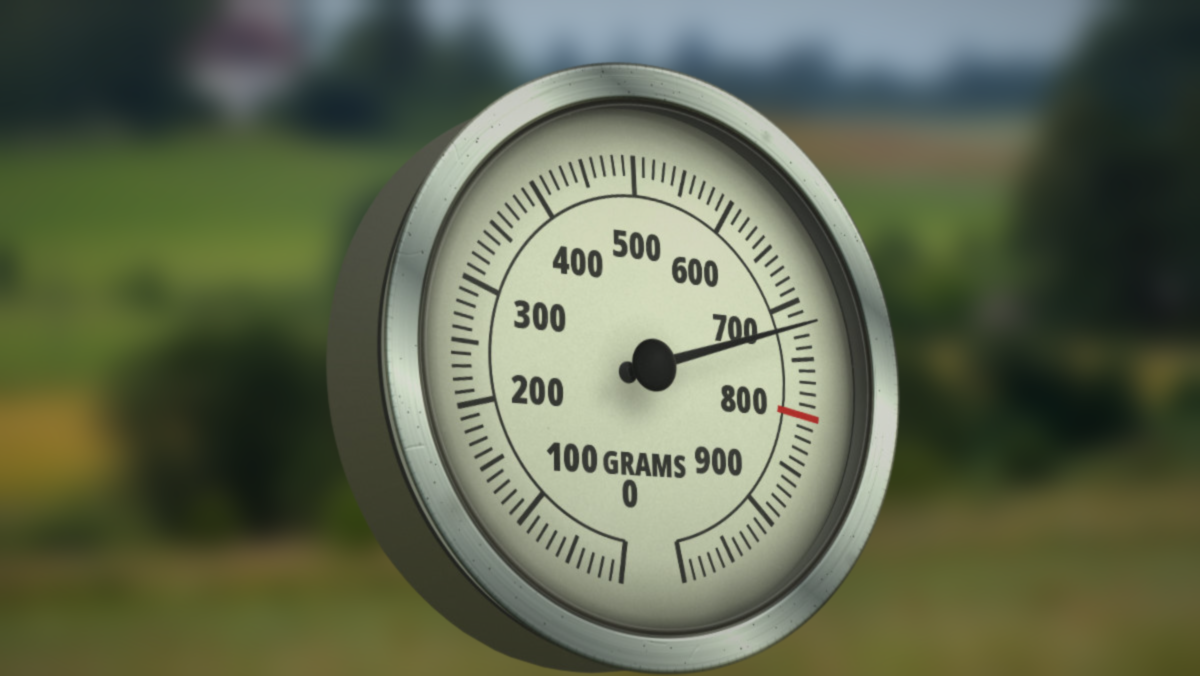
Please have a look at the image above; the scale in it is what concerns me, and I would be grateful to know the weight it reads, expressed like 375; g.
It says 720; g
